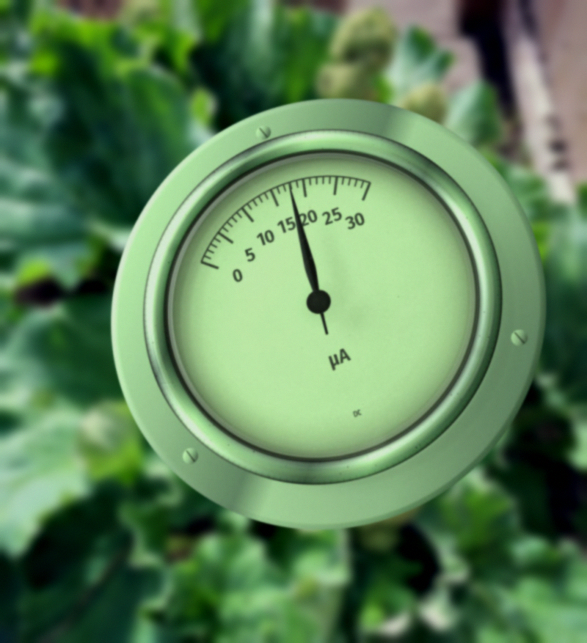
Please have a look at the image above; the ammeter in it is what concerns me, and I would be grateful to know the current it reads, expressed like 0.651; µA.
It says 18; µA
